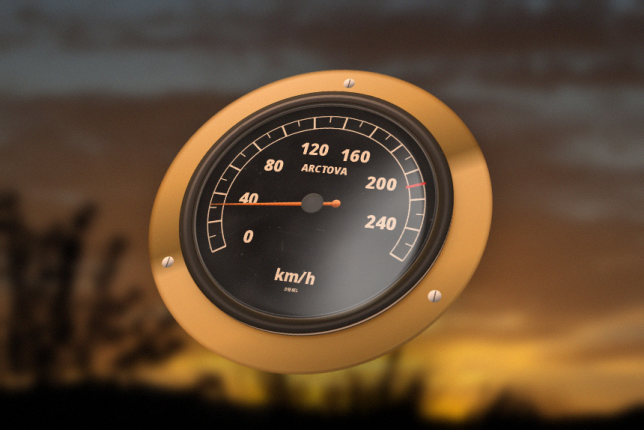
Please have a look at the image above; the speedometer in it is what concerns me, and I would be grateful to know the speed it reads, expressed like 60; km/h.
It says 30; km/h
